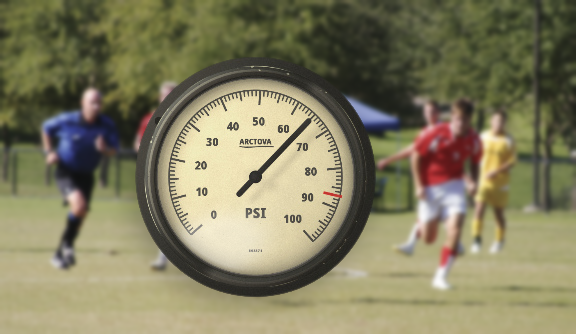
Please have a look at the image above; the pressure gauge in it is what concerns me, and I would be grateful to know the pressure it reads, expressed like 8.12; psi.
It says 65; psi
